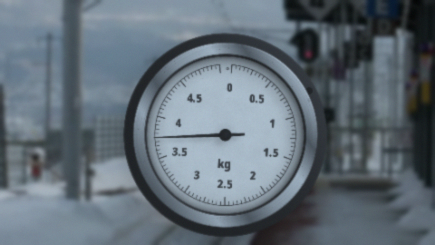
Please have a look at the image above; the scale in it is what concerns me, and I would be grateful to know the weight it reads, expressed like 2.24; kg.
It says 3.75; kg
